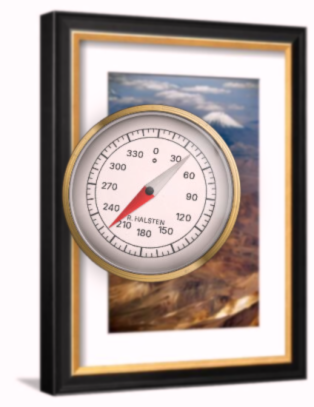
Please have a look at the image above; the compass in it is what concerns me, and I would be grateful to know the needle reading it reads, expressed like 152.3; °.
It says 220; °
